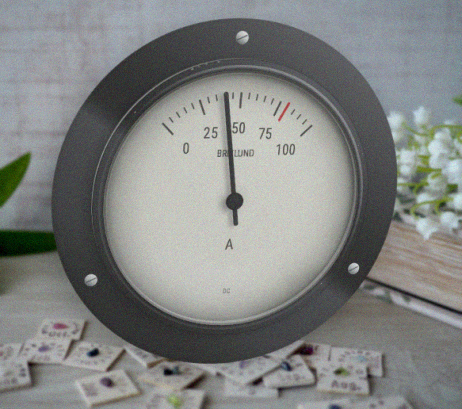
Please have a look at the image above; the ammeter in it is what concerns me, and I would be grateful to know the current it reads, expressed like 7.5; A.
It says 40; A
